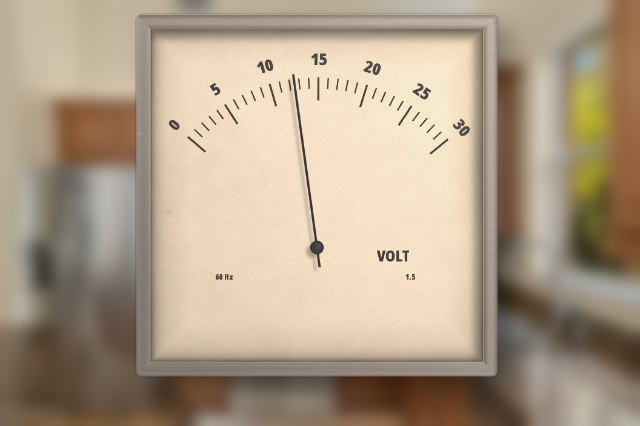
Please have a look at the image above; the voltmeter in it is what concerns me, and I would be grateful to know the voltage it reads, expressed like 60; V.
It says 12.5; V
